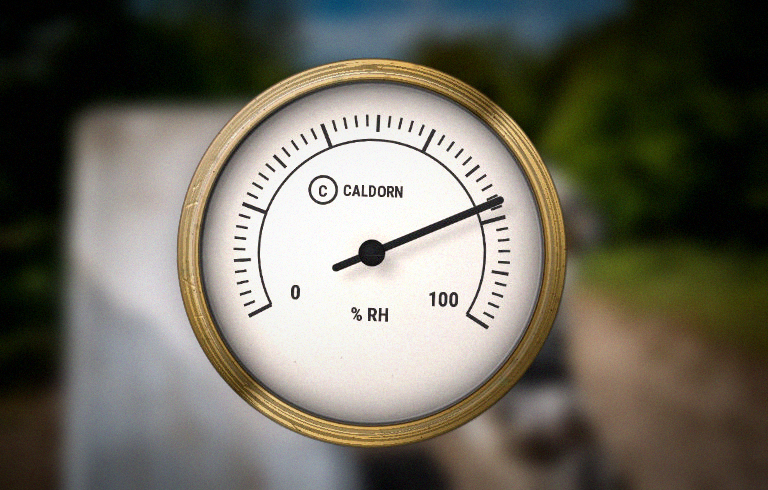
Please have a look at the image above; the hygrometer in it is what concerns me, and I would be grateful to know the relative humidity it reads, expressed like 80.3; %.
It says 77; %
